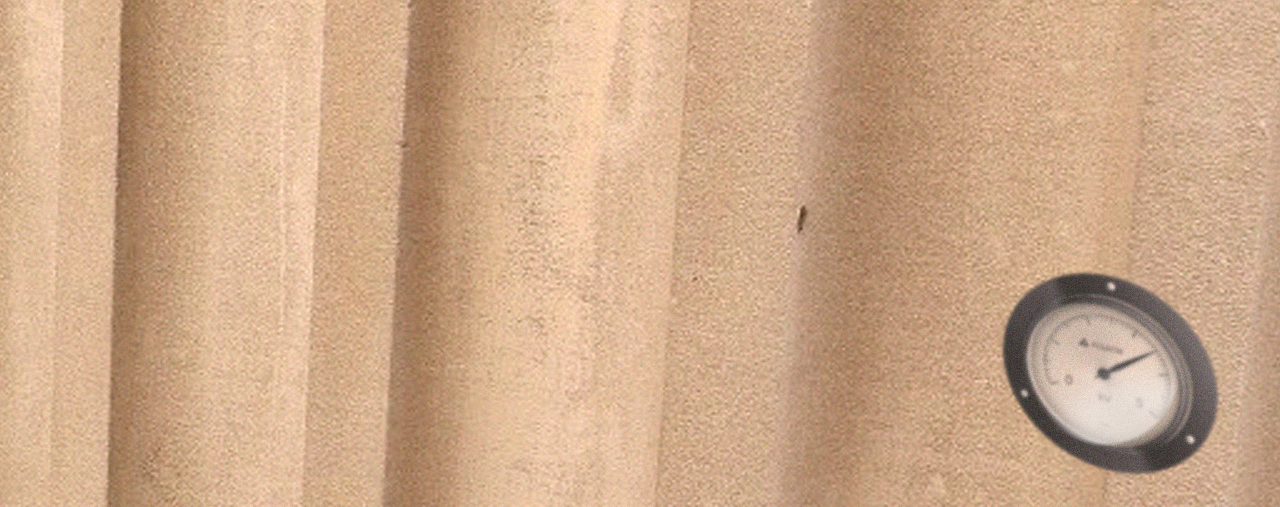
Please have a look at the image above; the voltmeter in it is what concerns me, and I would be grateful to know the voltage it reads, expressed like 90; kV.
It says 3.5; kV
